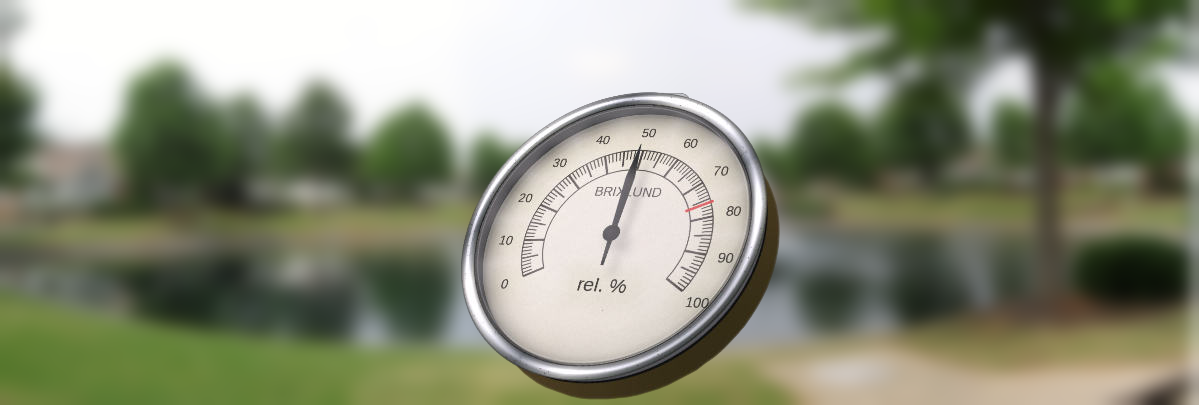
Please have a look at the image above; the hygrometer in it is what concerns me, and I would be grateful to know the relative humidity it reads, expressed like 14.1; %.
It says 50; %
